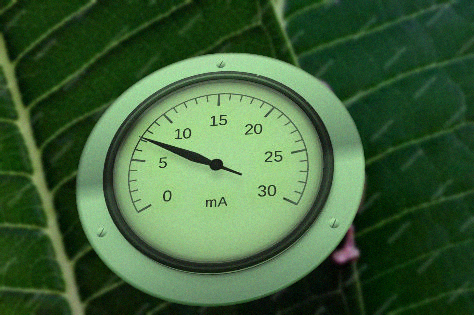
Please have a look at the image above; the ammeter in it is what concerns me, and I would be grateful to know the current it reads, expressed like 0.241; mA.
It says 7; mA
